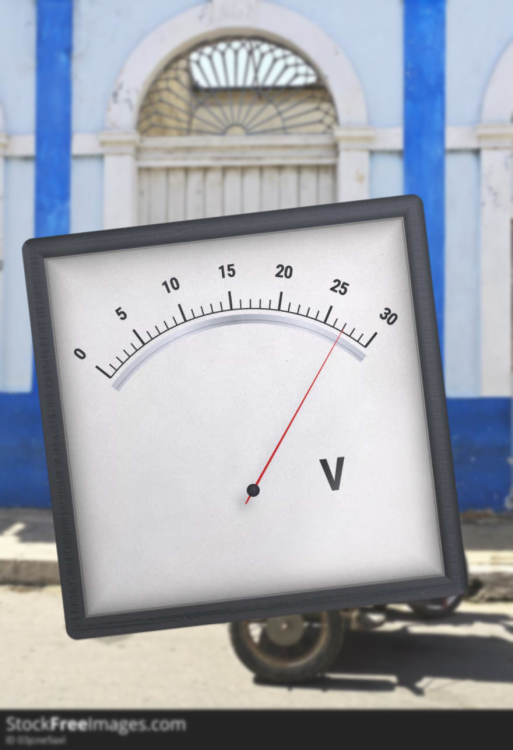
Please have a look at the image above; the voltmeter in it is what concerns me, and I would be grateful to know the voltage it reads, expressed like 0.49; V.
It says 27; V
